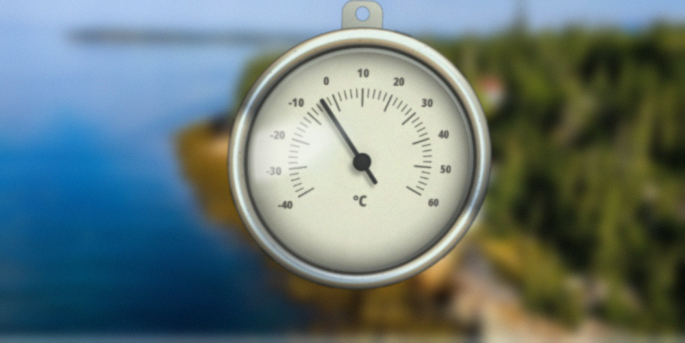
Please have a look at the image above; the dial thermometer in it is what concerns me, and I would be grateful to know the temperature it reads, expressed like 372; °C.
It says -4; °C
